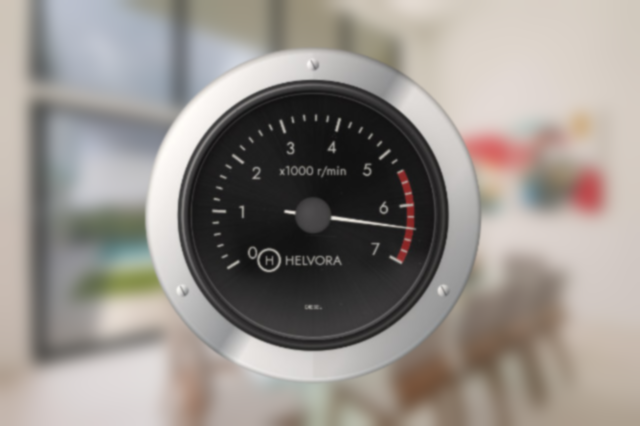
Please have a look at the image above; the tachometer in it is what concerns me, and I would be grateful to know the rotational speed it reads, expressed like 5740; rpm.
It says 6400; rpm
